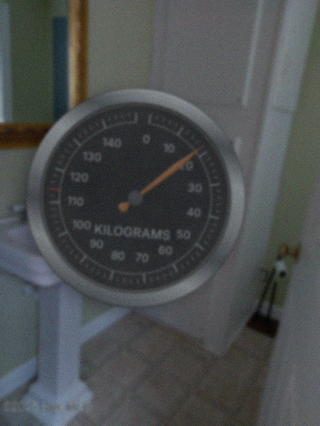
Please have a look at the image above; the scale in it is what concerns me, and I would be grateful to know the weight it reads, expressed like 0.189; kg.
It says 18; kg
